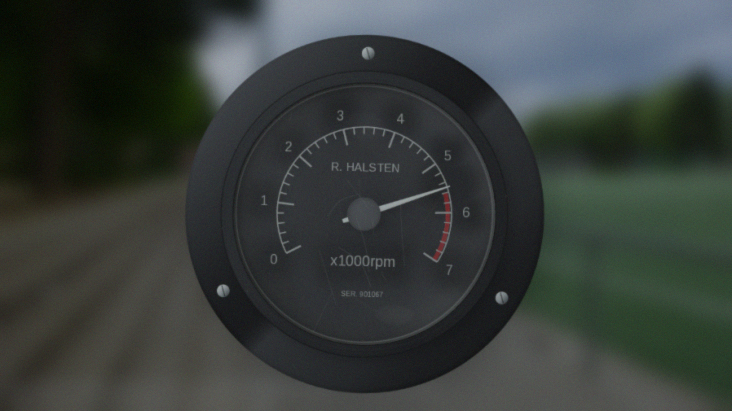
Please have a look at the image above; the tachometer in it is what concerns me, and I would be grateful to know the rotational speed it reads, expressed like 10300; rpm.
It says 5500; rpm
